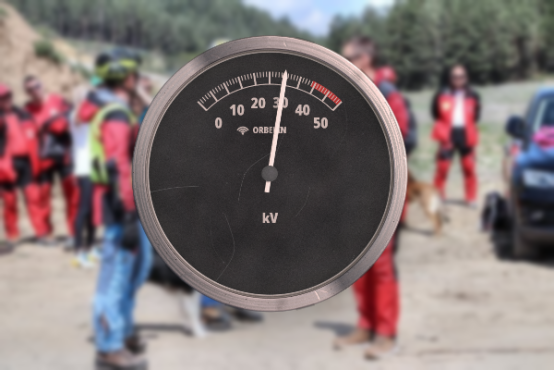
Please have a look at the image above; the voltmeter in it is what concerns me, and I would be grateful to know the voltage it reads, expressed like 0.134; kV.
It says 30; kV
